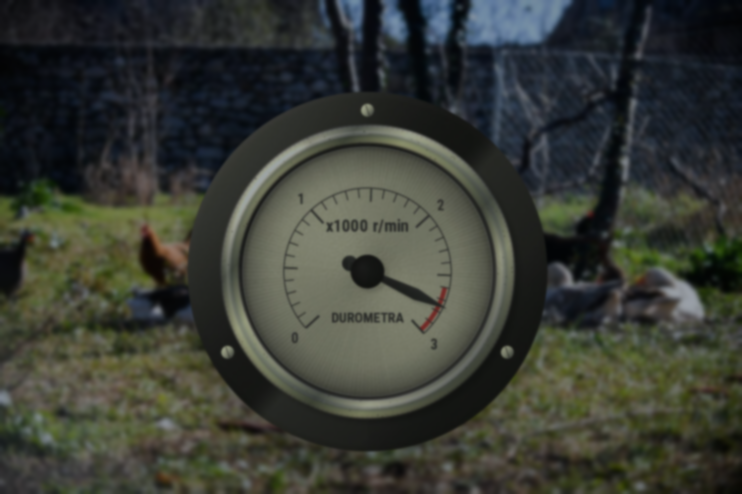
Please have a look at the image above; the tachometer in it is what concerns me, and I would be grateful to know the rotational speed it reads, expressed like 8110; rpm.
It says 2750; rpm
